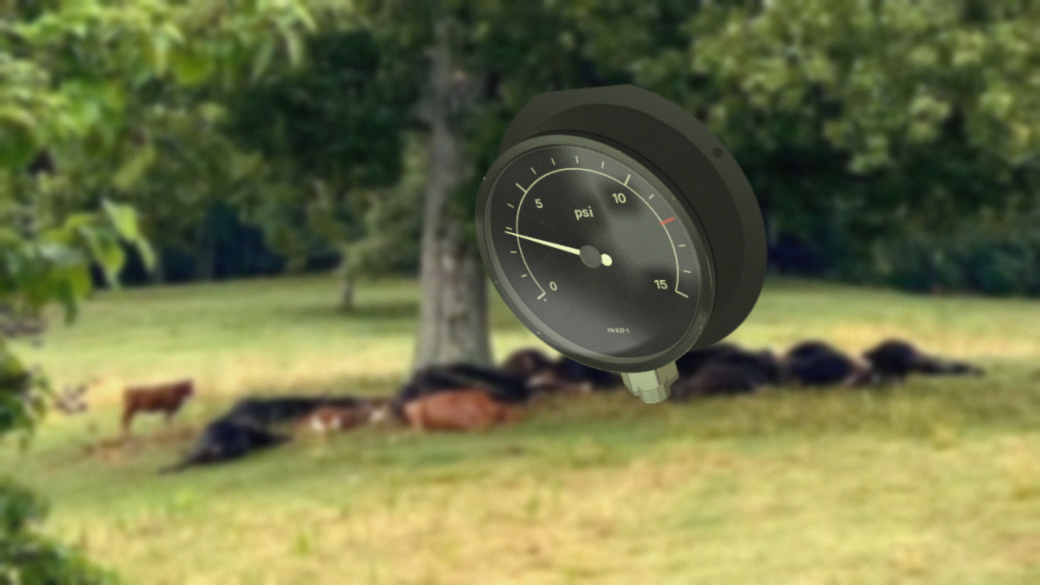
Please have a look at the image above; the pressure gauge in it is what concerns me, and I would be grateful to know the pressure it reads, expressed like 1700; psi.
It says 3; psi
